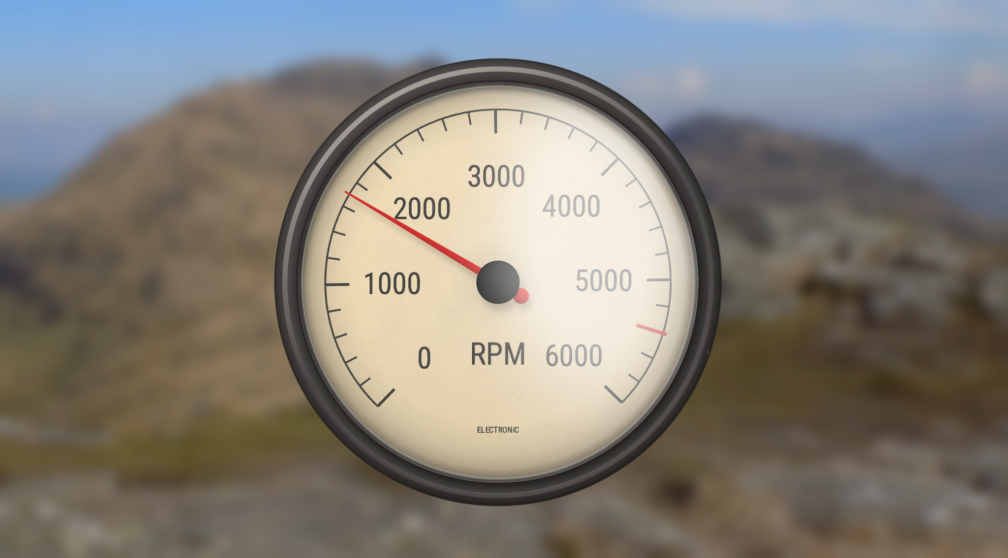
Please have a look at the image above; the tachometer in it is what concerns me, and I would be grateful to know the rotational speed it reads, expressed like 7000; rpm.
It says 1700; rpm
